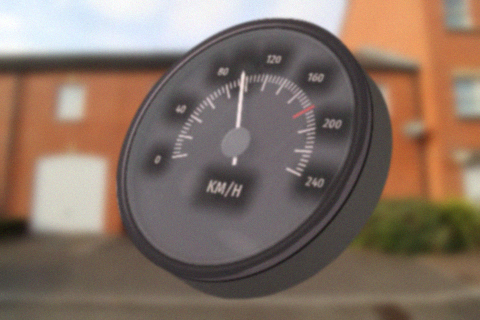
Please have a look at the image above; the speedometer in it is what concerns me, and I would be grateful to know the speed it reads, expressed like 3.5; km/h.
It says 100; km/h
